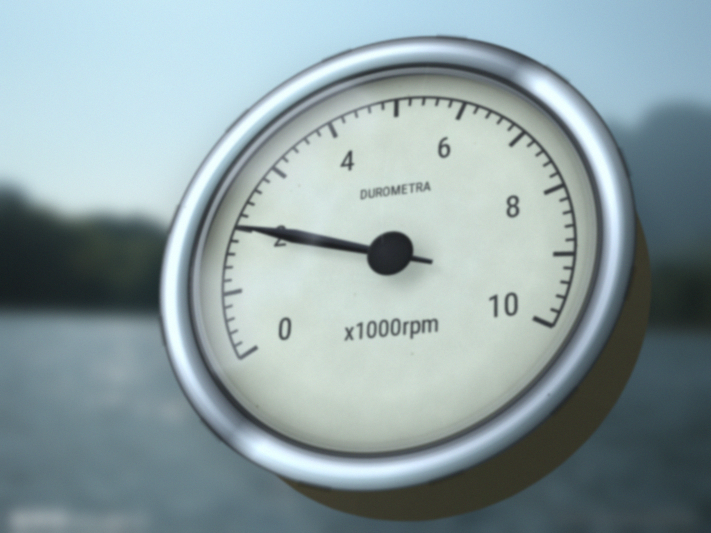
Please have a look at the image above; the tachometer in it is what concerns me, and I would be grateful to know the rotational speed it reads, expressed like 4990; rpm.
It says 2000; rpm
